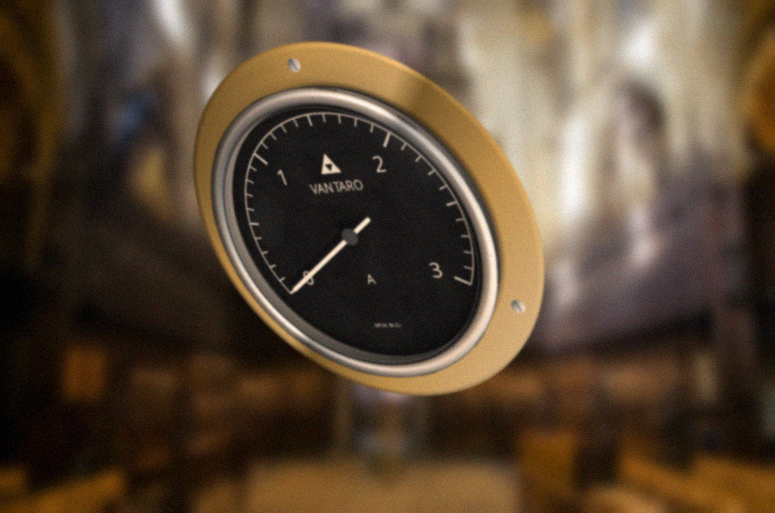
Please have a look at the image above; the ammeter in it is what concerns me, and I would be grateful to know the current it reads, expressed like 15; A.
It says 0; A
